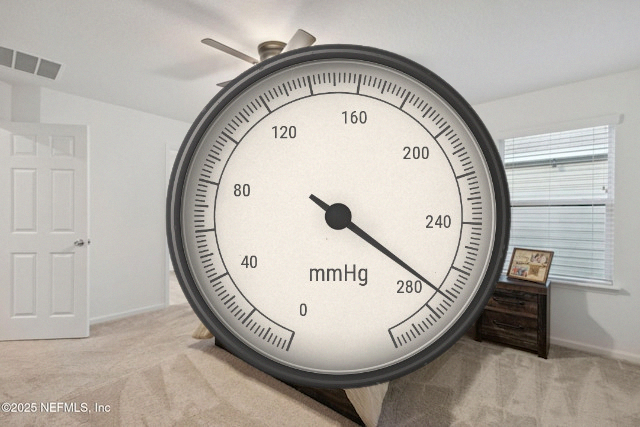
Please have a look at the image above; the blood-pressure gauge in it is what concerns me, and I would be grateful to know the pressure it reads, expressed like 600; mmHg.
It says 272; mmHg
